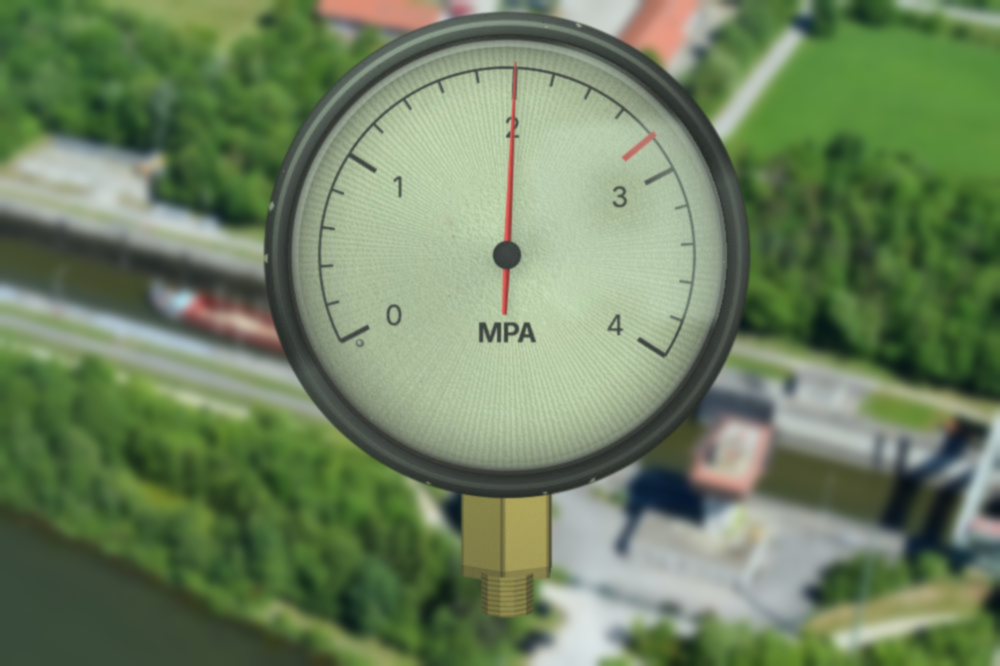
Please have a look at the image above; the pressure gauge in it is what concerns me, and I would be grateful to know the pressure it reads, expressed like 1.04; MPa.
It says 2; MPa
